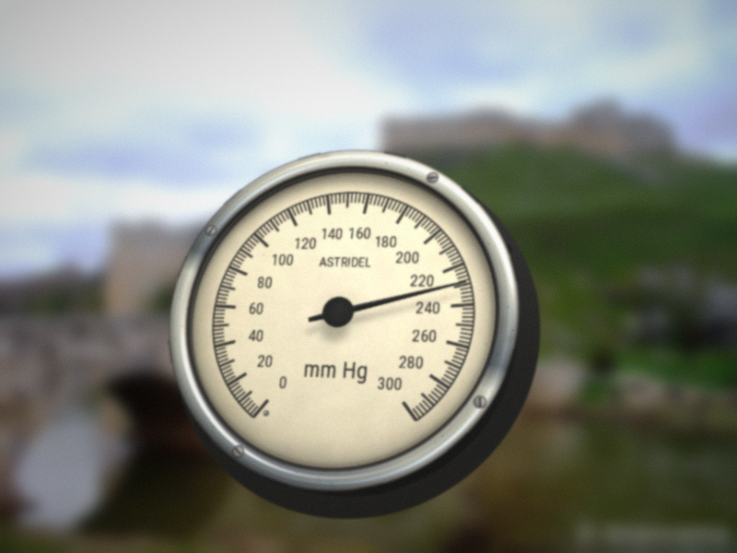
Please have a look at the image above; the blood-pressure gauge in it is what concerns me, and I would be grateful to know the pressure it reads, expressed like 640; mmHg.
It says 230; mmHg
